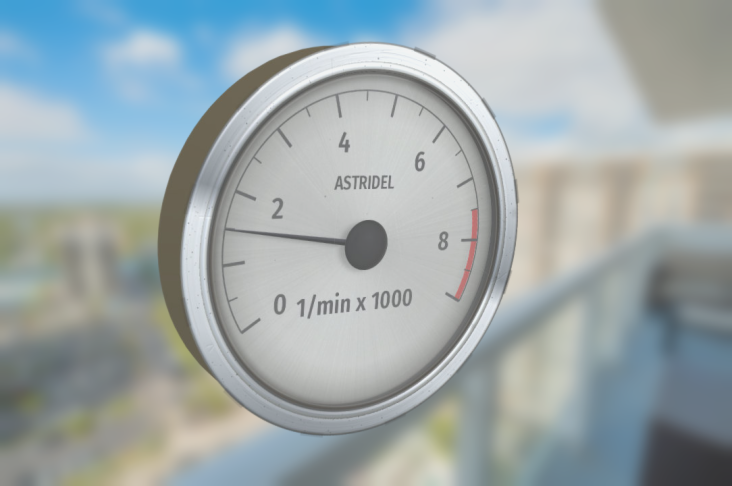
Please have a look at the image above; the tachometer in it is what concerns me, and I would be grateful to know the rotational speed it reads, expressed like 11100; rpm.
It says 1500; rpm
